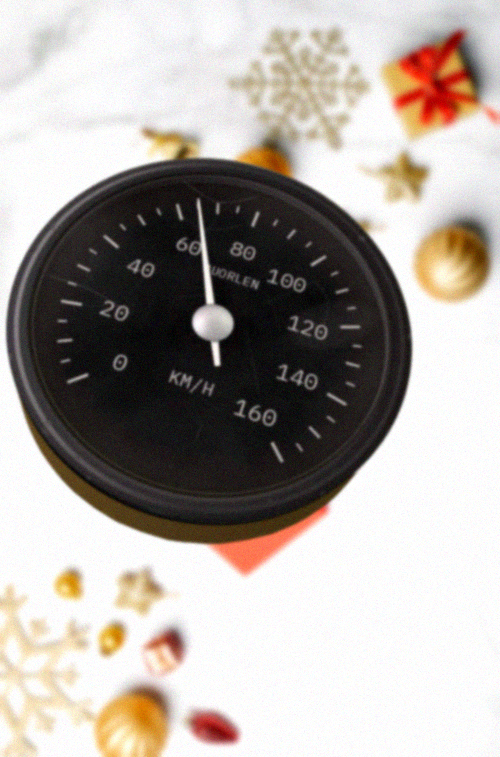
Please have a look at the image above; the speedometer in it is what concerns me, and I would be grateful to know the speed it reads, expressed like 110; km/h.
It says 65; km/h
